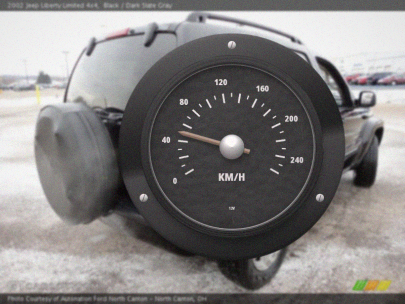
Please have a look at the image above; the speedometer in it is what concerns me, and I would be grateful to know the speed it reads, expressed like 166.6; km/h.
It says 50; km/h
